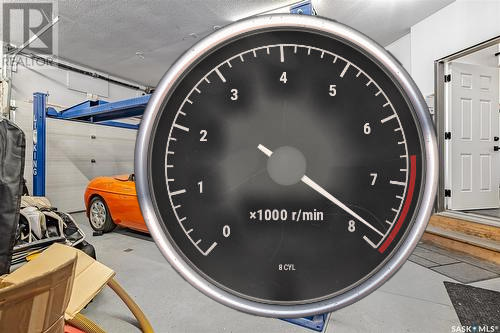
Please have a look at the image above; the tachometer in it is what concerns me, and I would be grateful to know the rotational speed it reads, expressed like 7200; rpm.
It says 7800; rpm
